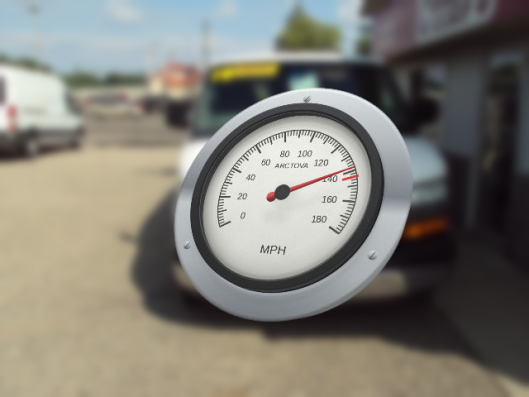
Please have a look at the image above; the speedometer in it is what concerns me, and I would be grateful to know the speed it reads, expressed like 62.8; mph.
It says 140; mph
